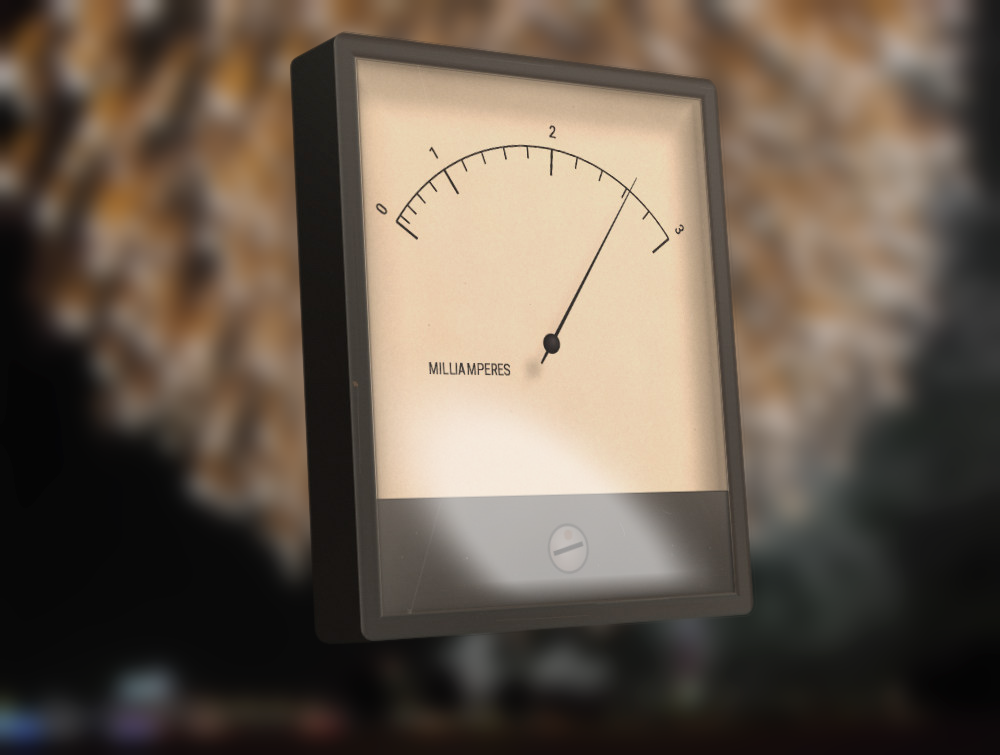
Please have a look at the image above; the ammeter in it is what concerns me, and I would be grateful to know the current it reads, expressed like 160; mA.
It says 2.6; mA
